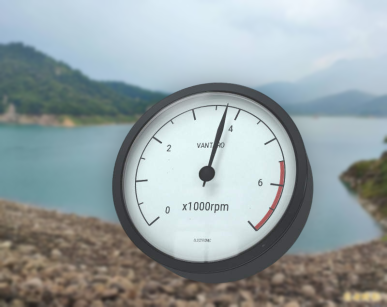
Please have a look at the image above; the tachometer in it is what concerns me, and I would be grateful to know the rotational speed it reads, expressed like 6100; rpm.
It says 3750; rpm
